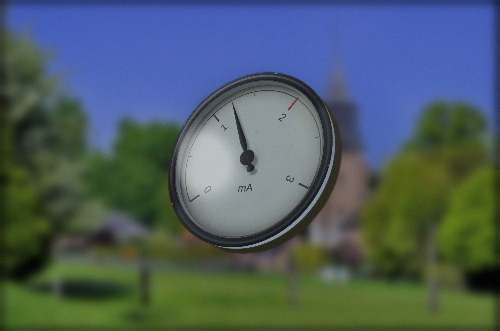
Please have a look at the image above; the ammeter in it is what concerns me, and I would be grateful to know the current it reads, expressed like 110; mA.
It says 1.25; mA
